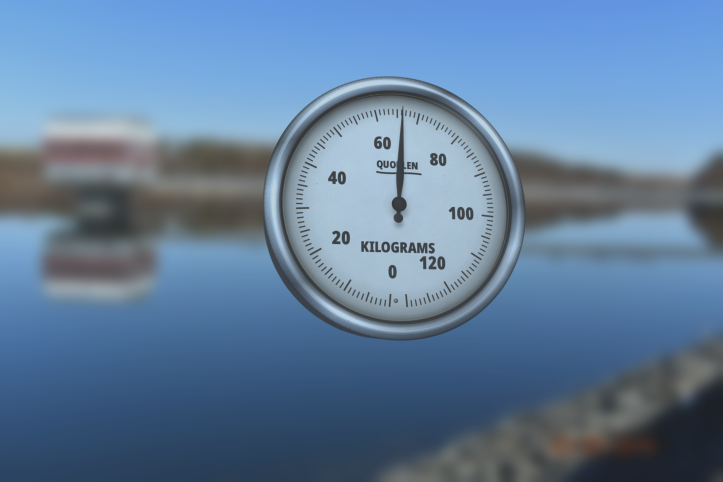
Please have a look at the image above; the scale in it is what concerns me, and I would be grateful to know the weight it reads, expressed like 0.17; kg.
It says 66; kg
